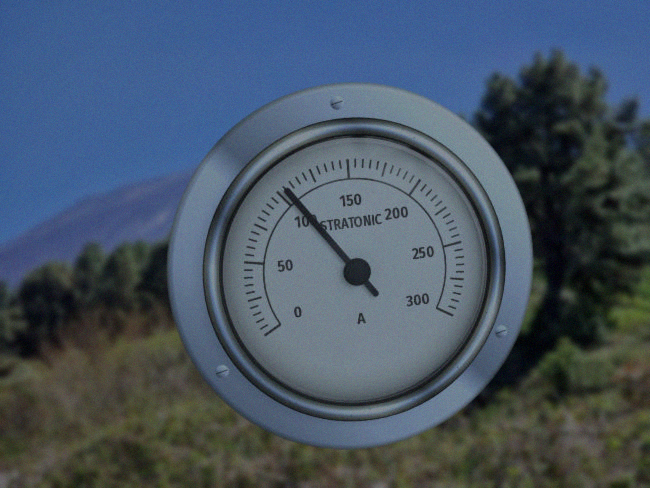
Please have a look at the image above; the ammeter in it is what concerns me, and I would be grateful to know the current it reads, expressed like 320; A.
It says 105; A
